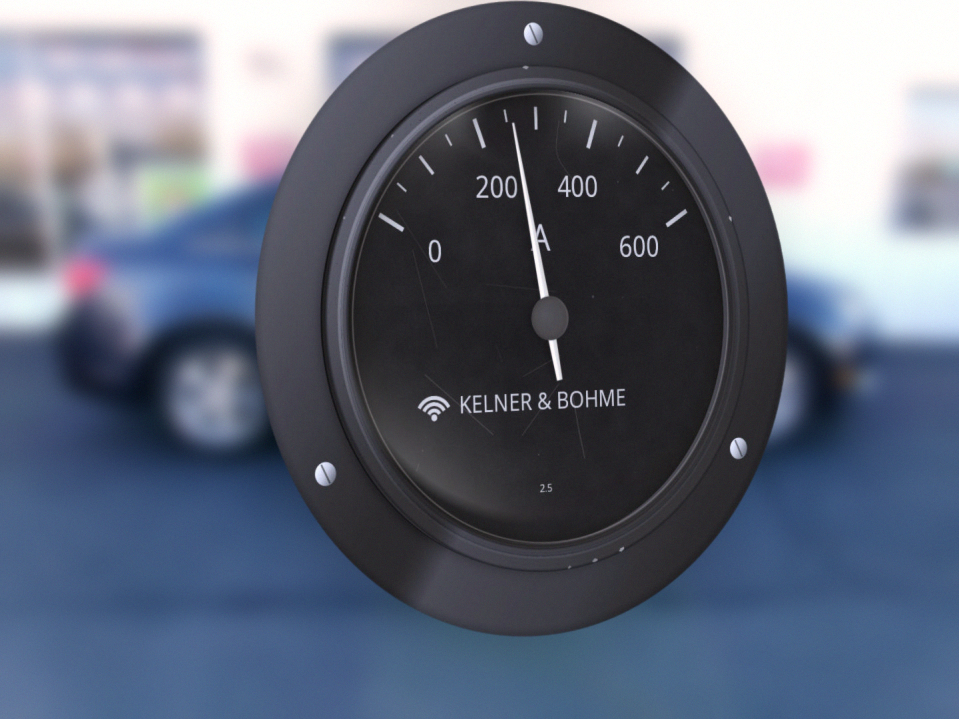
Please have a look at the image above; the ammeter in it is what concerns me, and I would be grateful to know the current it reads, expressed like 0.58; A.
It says 250; A
